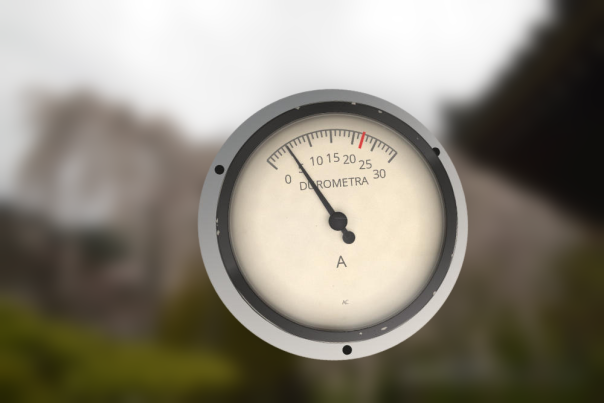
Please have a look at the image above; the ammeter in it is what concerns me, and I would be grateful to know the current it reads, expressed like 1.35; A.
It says 5; A
